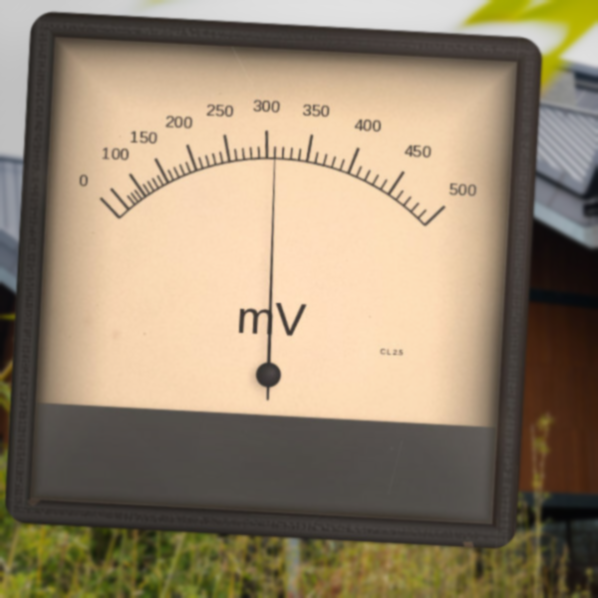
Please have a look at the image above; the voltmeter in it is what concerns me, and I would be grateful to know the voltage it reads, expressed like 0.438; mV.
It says 310; mV
